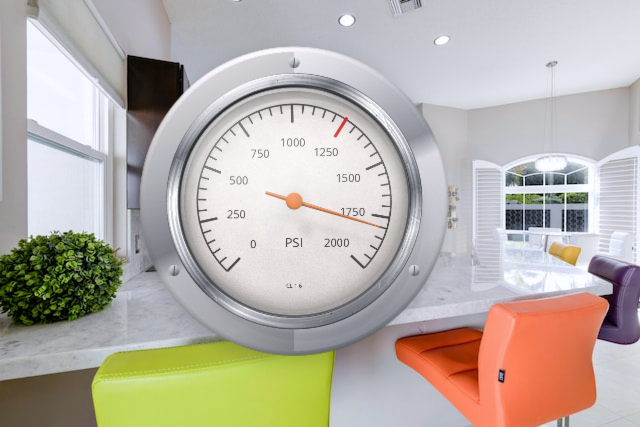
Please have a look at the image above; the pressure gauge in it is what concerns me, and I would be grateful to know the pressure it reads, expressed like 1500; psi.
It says 1800; psi
